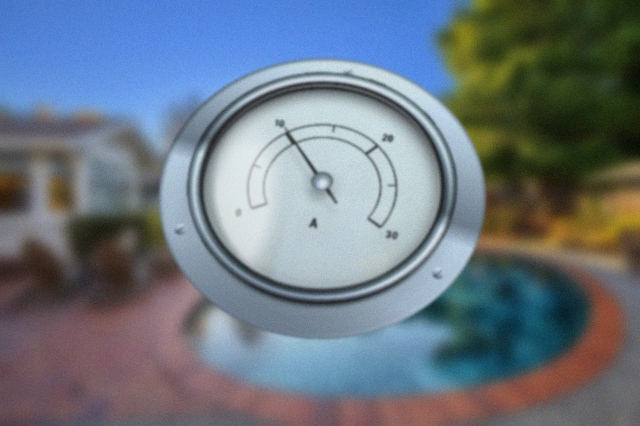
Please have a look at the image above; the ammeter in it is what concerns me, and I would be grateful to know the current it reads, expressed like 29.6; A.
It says 10; A
